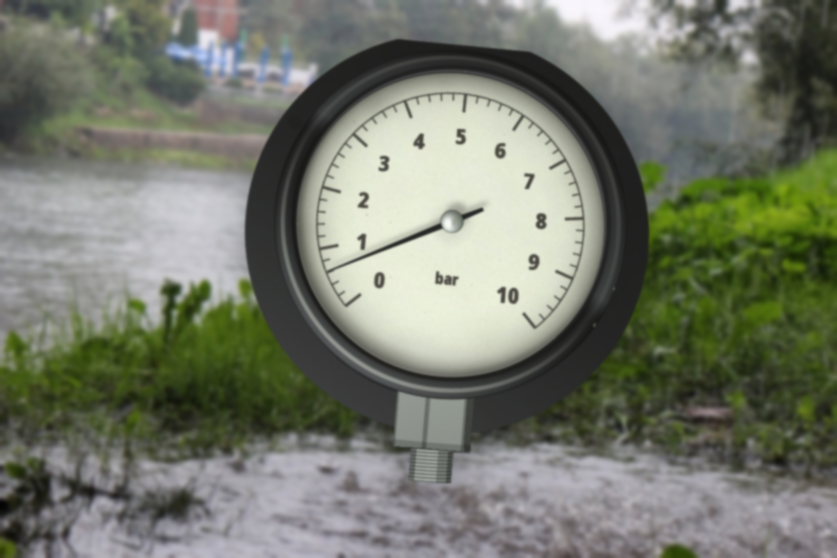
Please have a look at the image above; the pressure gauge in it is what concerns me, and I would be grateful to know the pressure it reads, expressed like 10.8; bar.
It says 0.6; bar
